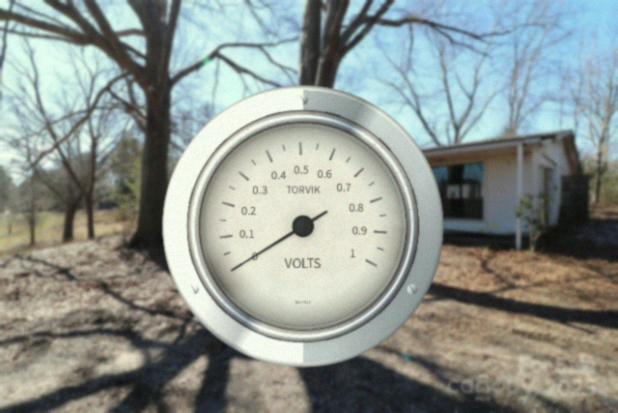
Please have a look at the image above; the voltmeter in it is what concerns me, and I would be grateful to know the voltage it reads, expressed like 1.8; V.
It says 0; V
